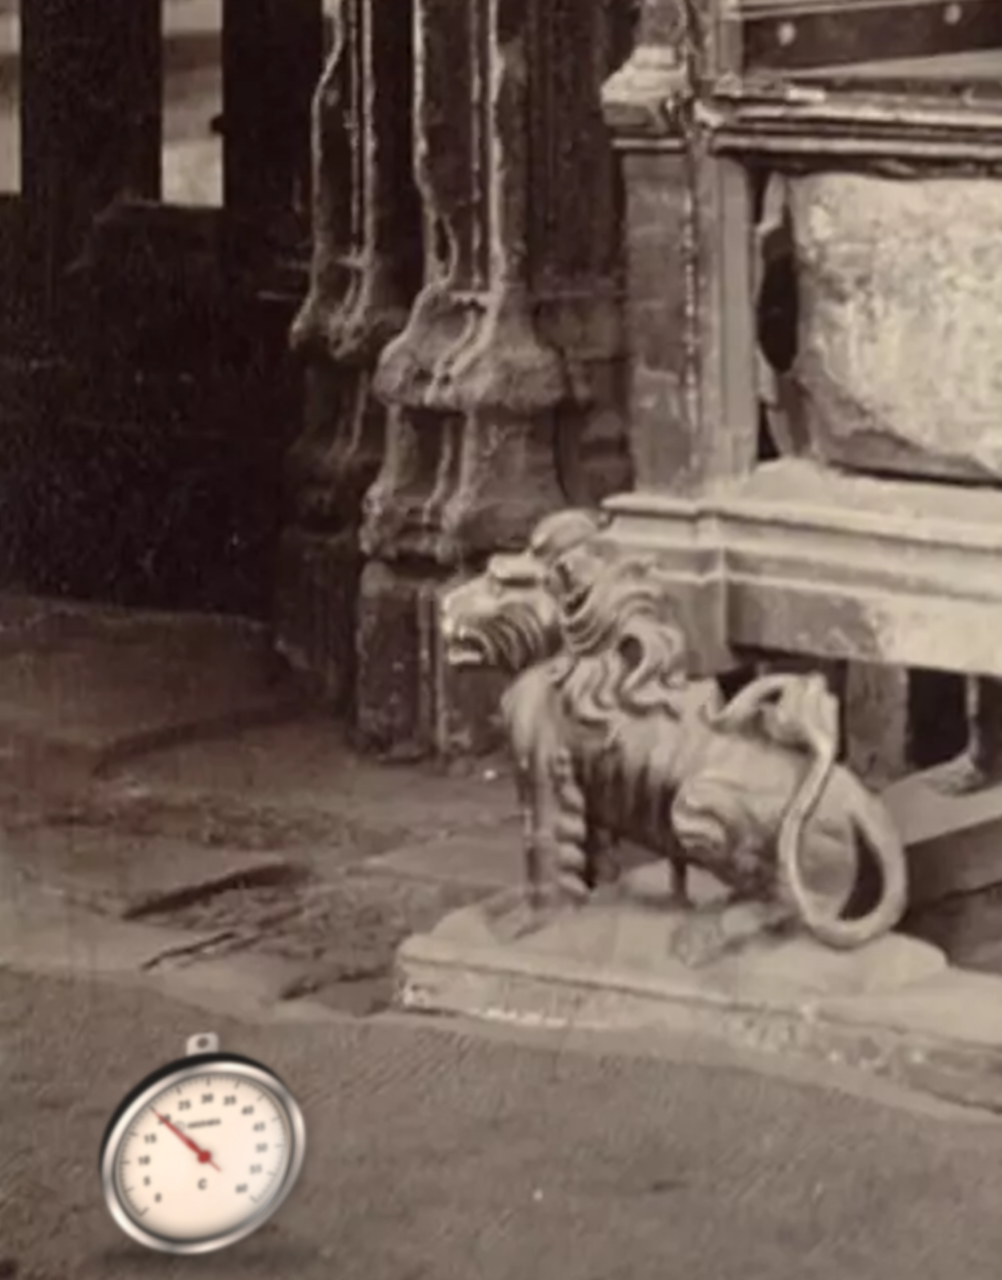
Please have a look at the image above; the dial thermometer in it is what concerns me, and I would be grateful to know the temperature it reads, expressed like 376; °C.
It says 20; °C
